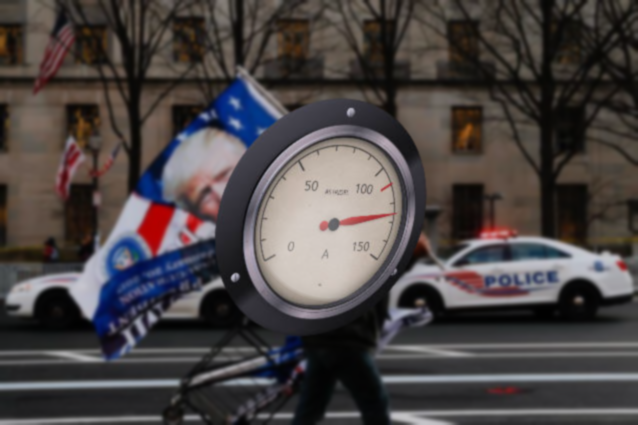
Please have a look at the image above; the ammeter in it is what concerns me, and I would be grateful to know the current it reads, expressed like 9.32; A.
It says 125; A
